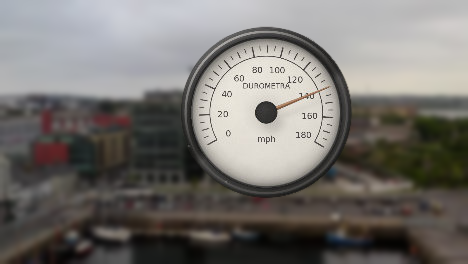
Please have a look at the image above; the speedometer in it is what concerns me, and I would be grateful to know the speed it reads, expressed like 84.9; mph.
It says 140; mph
